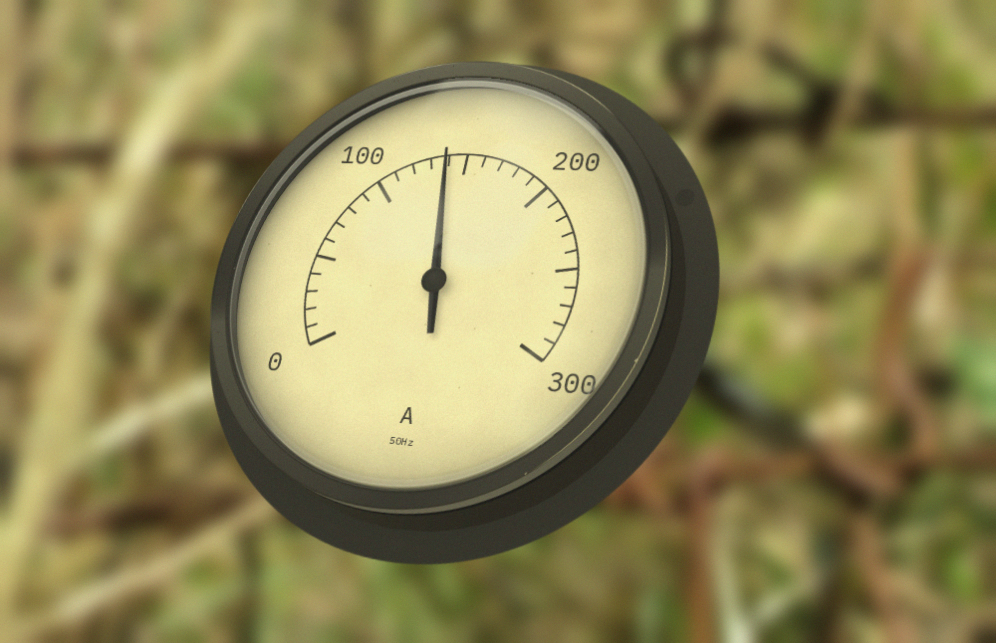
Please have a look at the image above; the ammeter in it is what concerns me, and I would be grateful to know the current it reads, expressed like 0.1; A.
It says 140; A
